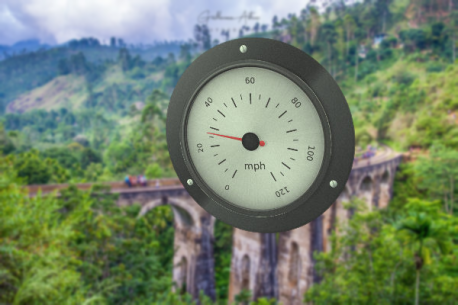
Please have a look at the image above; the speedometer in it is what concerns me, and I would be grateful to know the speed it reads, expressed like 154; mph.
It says 27.5; mph
